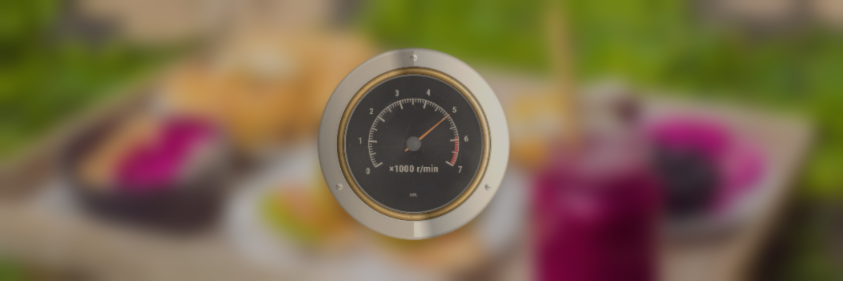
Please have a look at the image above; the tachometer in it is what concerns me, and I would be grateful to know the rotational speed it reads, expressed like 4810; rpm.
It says 5000; rpm
